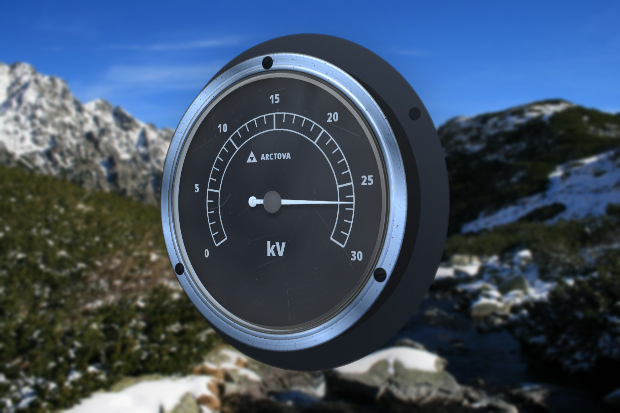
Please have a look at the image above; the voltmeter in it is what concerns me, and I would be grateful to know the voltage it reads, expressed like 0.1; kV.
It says 26.5; kV
